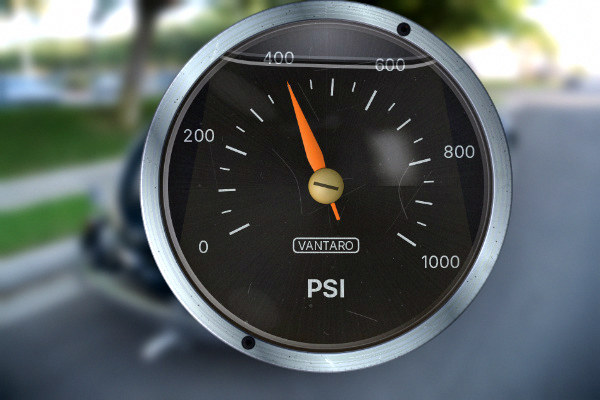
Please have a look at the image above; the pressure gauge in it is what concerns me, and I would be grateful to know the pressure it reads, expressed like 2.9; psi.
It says 400; psi
